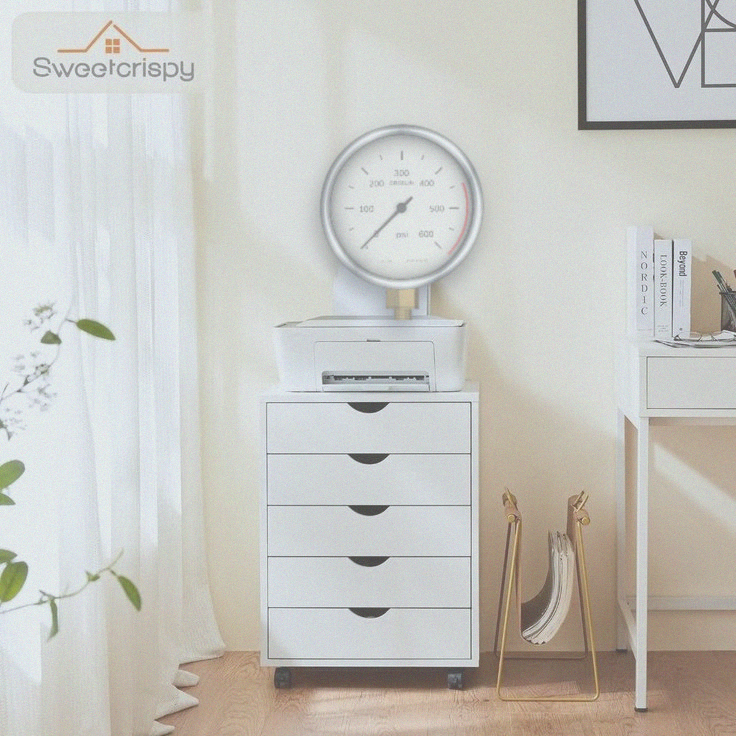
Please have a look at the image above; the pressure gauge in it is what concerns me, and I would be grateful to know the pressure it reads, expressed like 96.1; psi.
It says 0; psi
